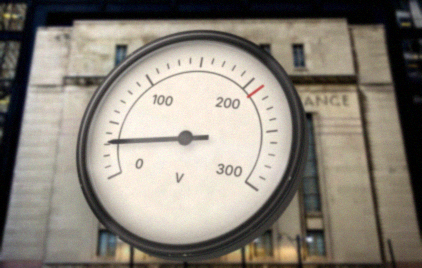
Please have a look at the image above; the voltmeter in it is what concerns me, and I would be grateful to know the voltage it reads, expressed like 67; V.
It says 30; V
